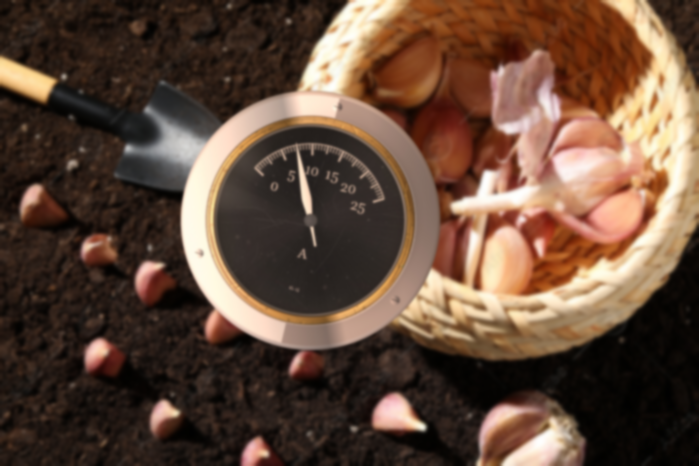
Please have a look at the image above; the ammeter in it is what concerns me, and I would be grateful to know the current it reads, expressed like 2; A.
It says 7.5; A
